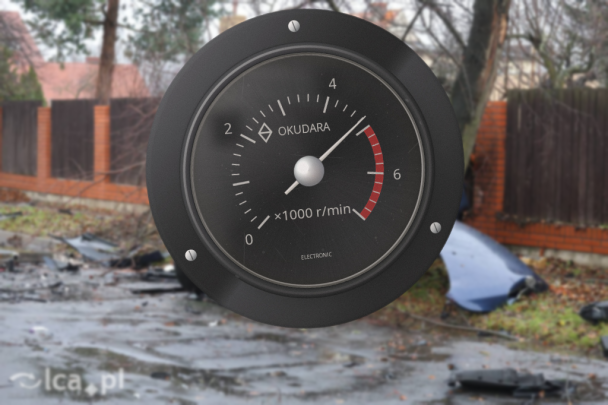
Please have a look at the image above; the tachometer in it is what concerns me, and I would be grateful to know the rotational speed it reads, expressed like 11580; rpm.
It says 4800; rpm
